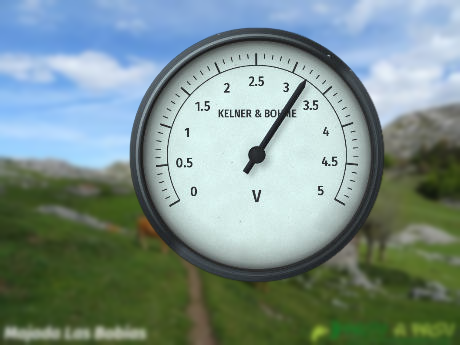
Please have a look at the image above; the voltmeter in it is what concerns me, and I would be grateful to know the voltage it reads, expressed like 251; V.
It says 3.2; V
